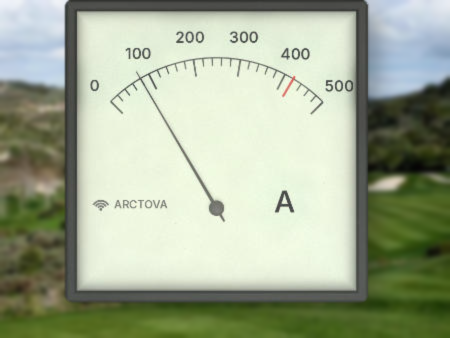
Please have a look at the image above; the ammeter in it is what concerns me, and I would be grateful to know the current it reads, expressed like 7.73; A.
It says 80; A
